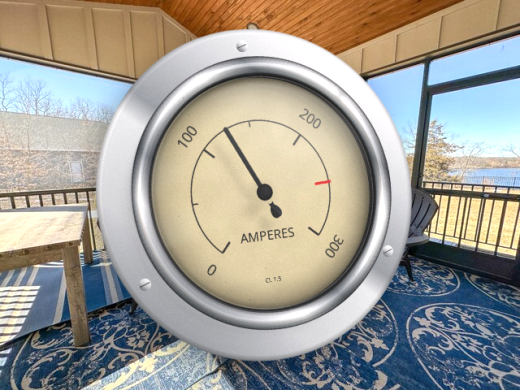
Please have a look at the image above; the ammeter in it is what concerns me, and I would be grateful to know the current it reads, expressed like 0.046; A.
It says 125; A
